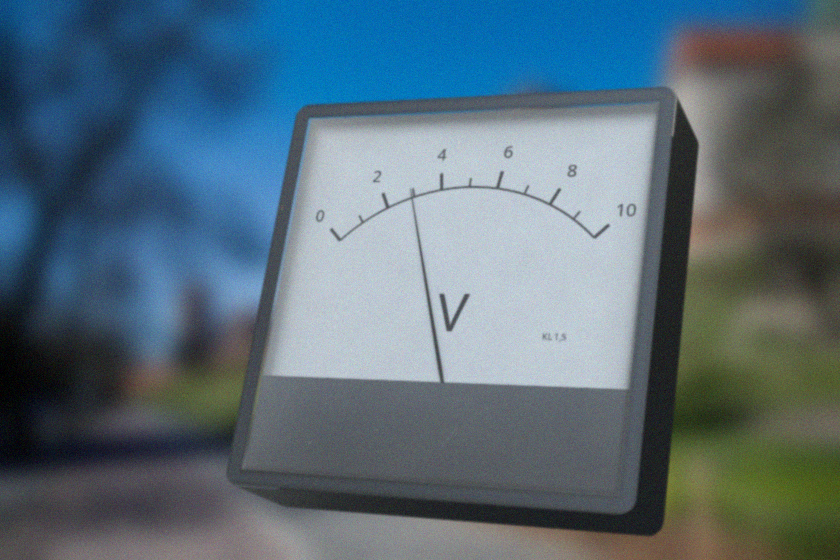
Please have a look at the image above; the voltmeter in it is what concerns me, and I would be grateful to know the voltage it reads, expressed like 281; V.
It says 3; V
